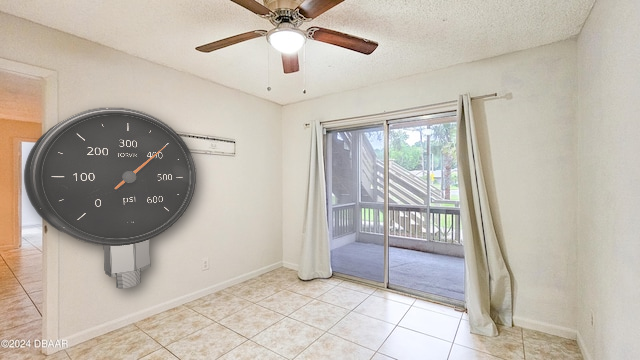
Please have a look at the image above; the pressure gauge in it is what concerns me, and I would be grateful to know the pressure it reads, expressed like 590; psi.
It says 400; psi
